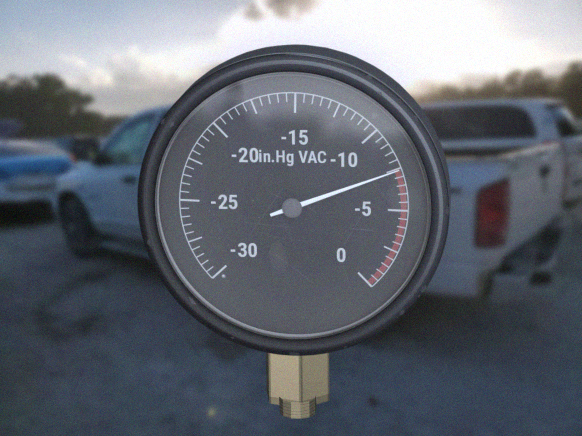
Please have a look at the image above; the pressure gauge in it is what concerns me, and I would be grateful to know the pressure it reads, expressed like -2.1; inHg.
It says -7.5; inHg
